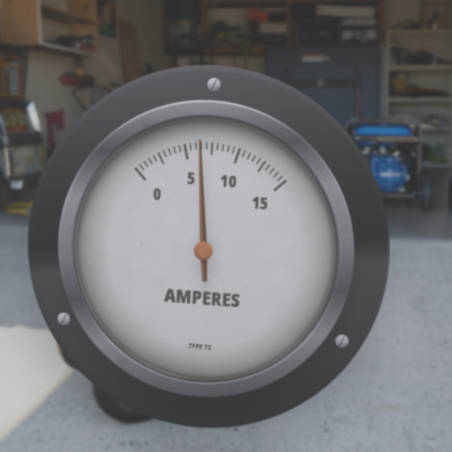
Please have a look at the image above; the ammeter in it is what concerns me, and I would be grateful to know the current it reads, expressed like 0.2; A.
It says 6.5; A
